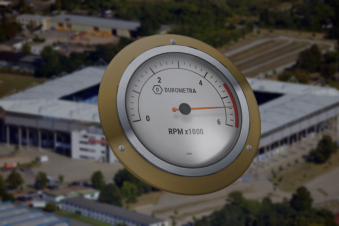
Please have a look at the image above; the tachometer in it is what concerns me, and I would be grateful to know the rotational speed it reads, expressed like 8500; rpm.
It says 5400; rpm
